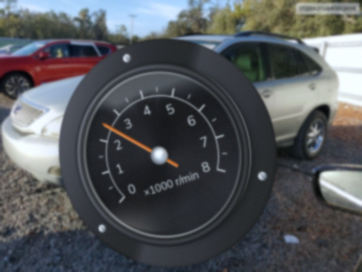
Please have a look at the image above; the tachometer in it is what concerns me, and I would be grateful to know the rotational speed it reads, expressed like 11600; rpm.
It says 2500; rpm
